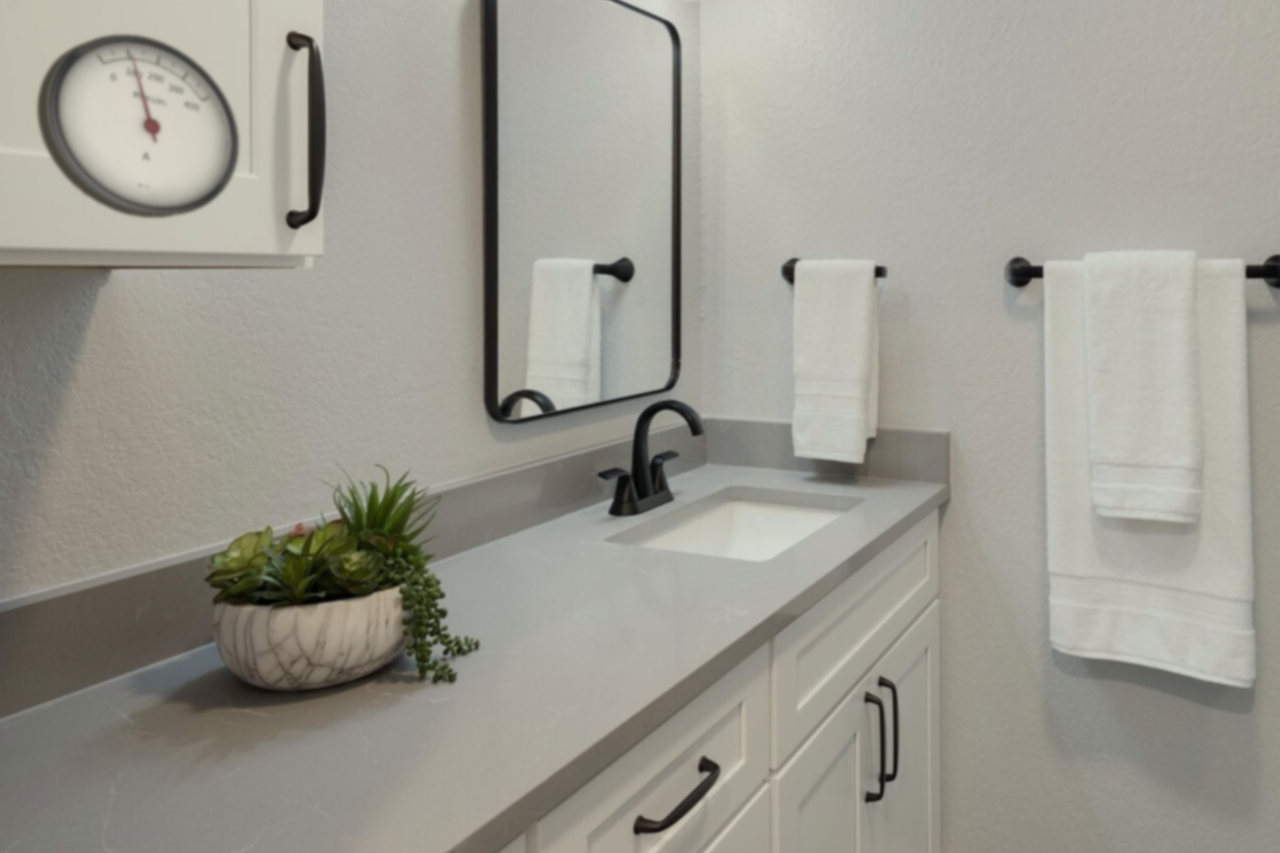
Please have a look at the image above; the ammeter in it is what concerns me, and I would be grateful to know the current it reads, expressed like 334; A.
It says 100; A
